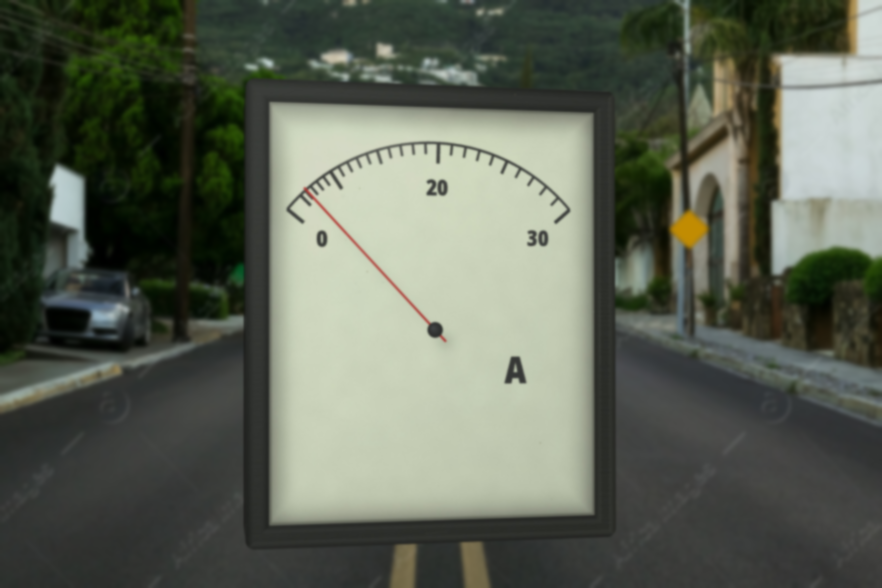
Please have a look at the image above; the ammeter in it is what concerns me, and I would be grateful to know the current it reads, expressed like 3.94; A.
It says 6; A
